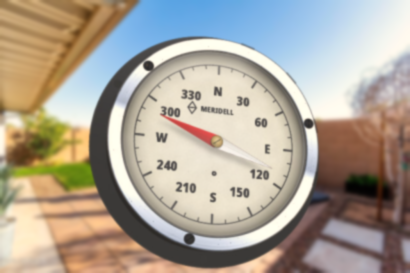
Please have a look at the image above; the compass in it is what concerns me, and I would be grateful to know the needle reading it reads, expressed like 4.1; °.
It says 290; °
